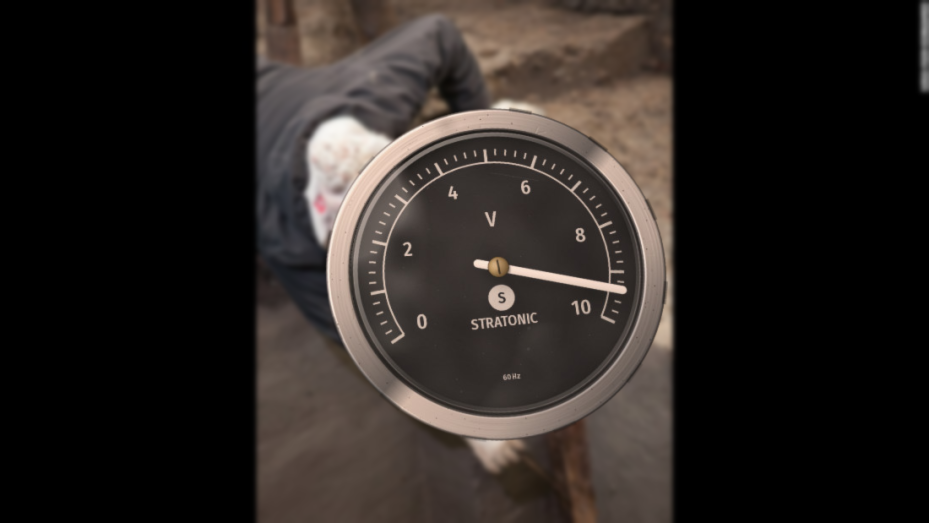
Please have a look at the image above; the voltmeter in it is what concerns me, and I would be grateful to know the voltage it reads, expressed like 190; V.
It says 9.4; V
